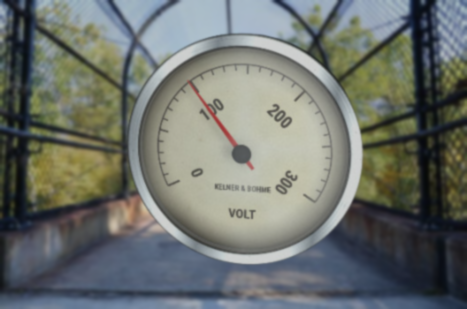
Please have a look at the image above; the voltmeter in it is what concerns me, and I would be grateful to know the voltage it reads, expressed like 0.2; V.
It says 100; V
